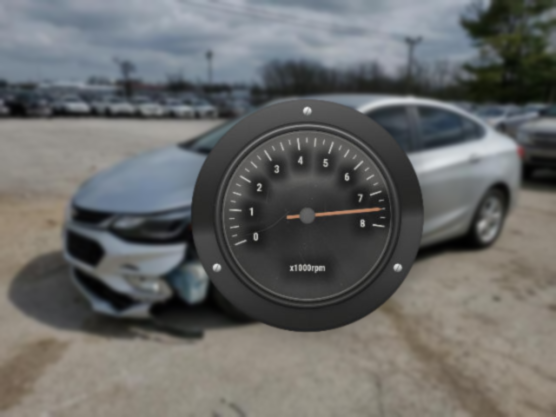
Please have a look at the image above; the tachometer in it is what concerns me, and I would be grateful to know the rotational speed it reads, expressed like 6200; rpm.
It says 7500; rpm
